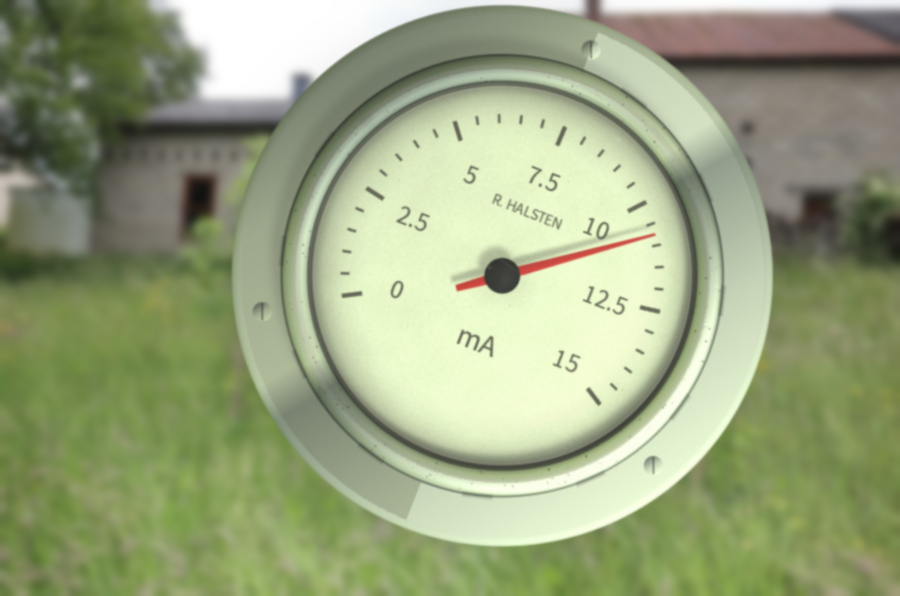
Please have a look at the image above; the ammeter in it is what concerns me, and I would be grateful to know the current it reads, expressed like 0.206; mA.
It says 10.75; mA
